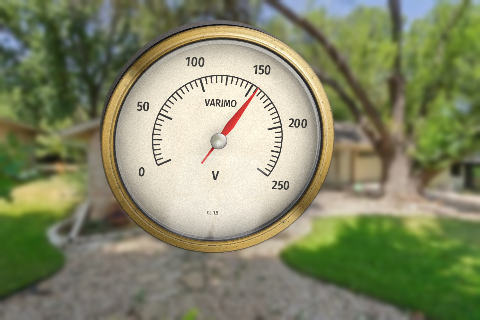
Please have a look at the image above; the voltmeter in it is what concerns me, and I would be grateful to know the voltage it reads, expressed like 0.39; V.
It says 155; V
